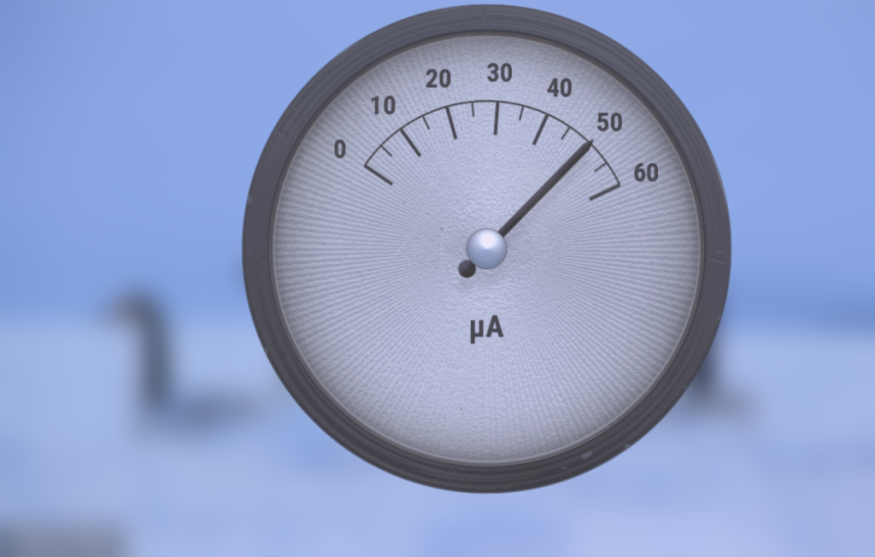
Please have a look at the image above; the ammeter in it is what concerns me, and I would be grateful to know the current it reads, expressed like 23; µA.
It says 50; µA
